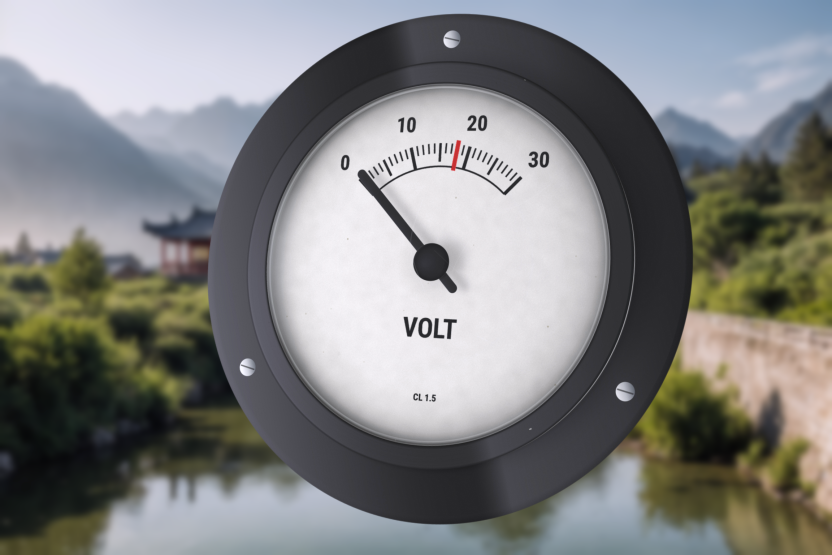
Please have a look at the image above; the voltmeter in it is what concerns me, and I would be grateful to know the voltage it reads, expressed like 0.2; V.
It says 1; V
